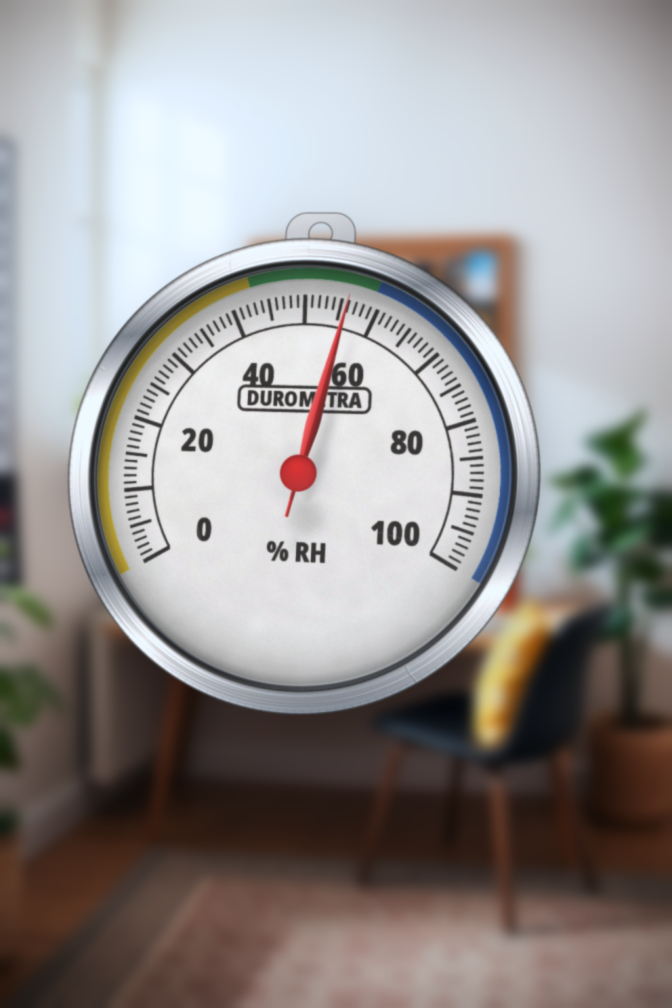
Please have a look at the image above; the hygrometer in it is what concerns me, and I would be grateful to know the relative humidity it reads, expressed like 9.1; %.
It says 56; %
